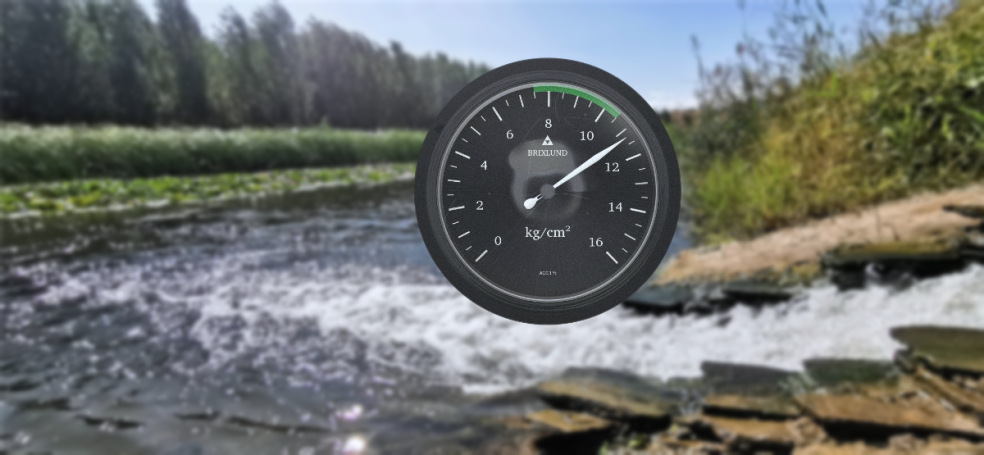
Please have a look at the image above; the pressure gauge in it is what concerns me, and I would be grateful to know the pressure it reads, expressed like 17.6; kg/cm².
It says 11.25; kg/cm²
